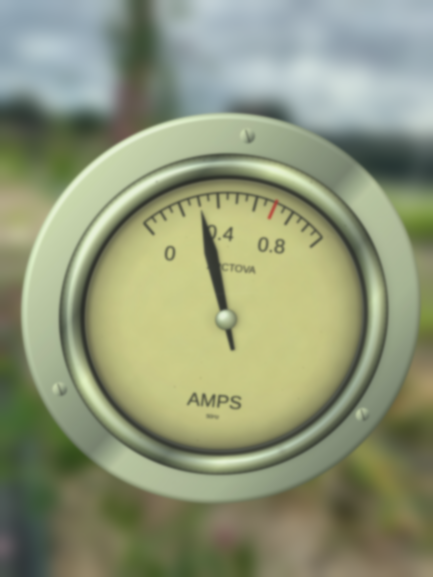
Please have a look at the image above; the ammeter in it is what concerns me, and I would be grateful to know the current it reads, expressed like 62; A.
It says 0.3; A
